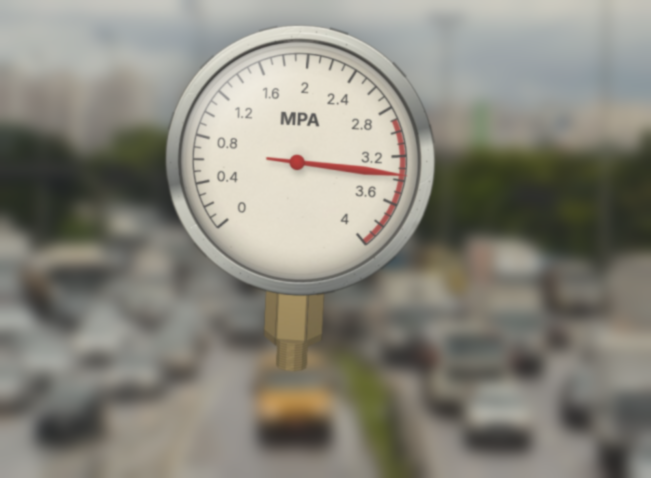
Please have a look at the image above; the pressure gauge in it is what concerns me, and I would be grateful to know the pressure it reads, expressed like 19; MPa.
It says 3.35; MPa
